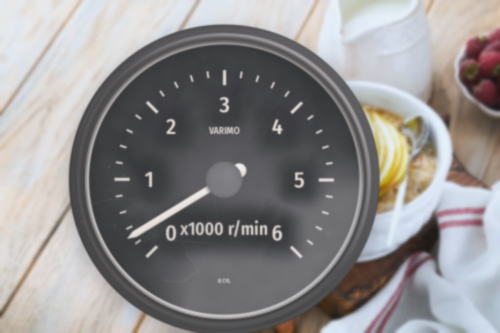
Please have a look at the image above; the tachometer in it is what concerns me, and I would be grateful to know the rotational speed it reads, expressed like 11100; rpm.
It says 300; rpm
